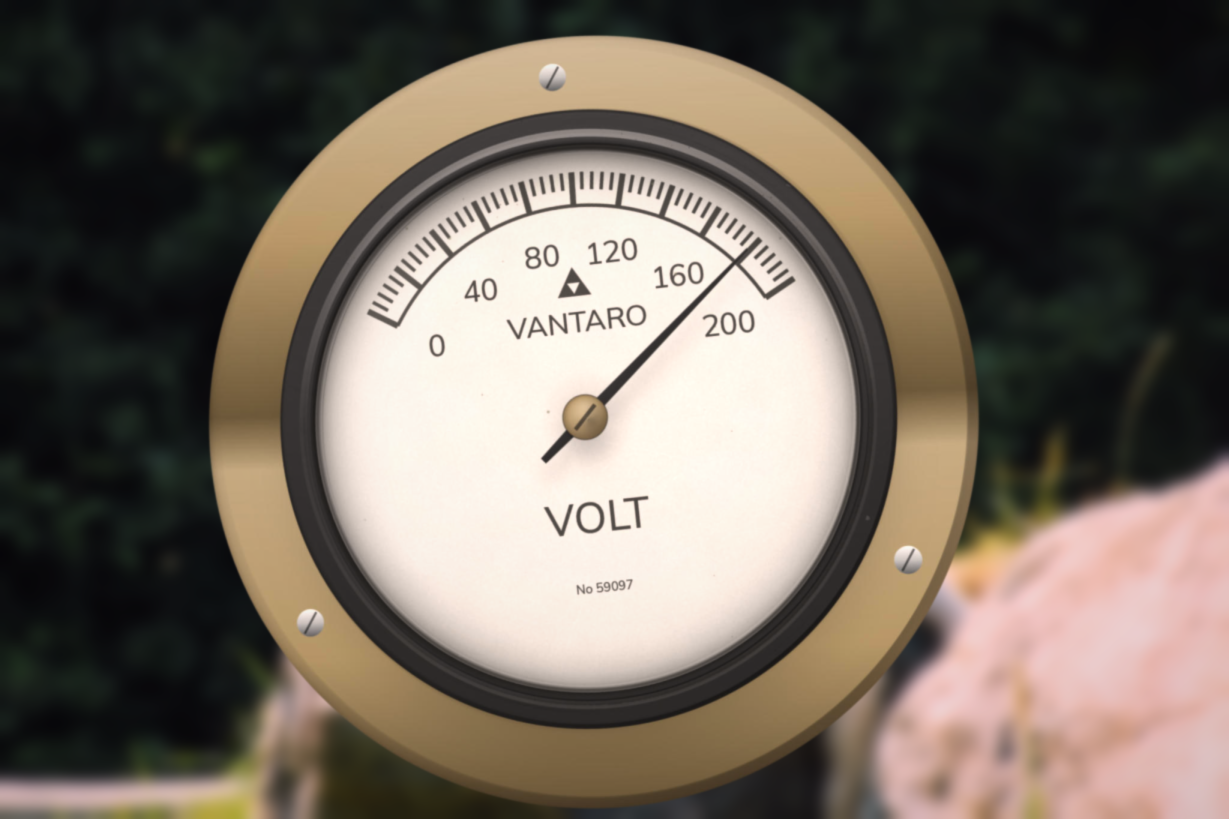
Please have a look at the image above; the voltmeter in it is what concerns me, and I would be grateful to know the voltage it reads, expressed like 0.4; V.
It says 180; V
